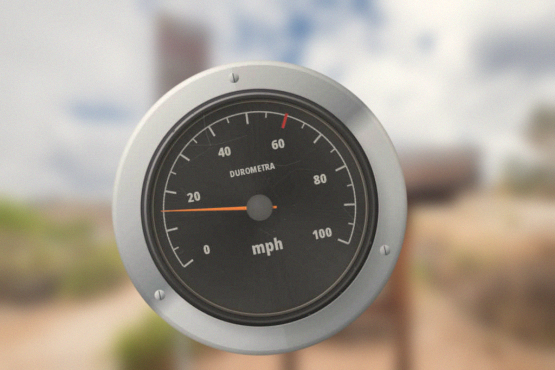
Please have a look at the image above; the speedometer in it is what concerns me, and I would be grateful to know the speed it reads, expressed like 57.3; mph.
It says 15; mph
